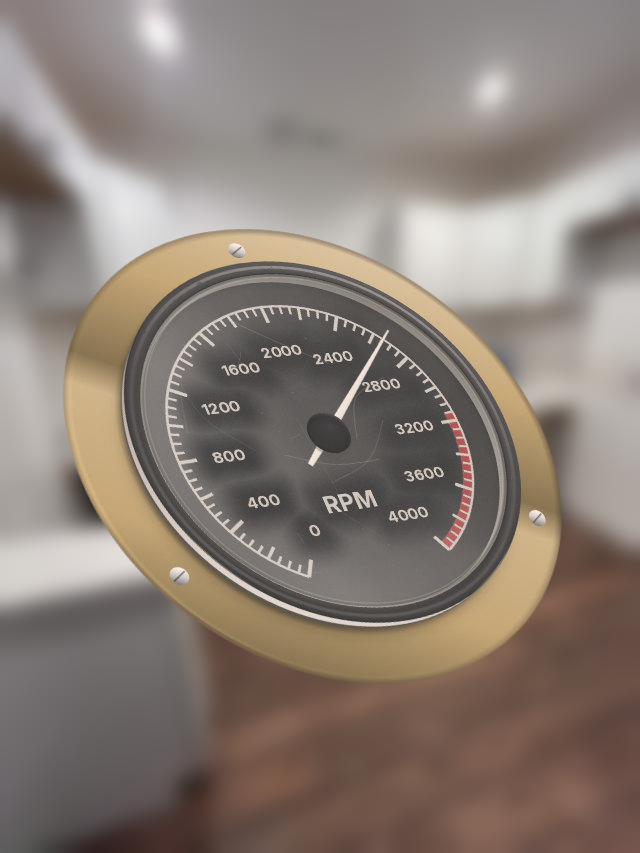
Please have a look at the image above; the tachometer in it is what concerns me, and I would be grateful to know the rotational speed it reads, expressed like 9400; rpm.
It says 2650; rpm
